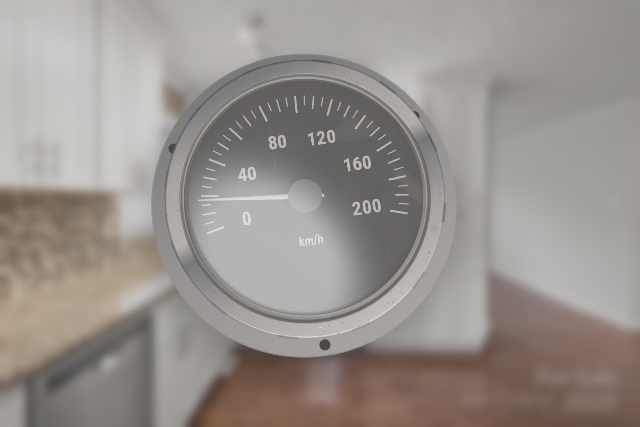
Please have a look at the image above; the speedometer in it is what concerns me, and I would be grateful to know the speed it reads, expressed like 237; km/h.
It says 17.5; km/h
